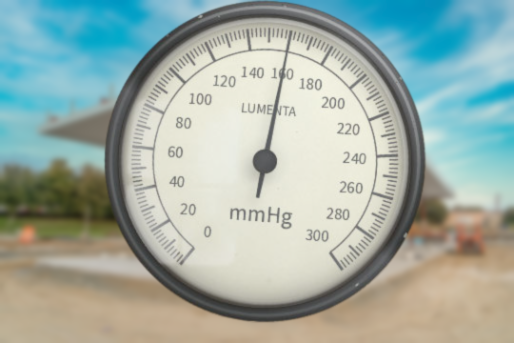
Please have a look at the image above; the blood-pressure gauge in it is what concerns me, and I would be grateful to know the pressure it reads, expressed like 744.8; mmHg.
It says 160; mmHg
